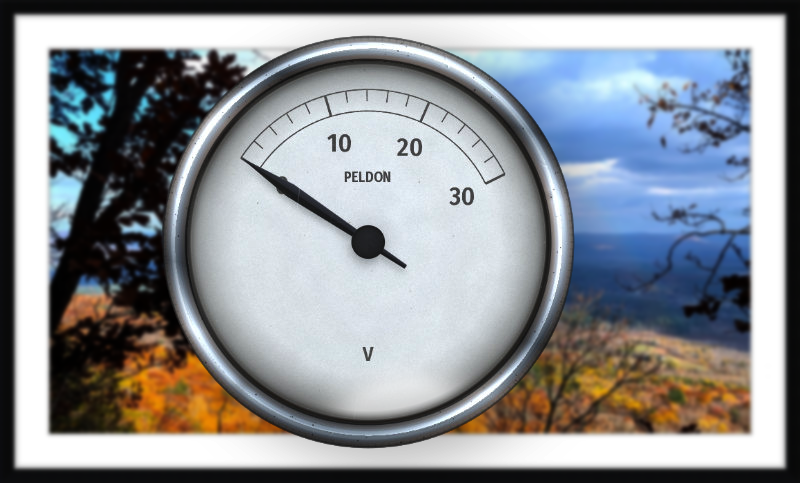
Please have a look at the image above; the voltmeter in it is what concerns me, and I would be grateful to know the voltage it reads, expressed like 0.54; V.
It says 0; V
